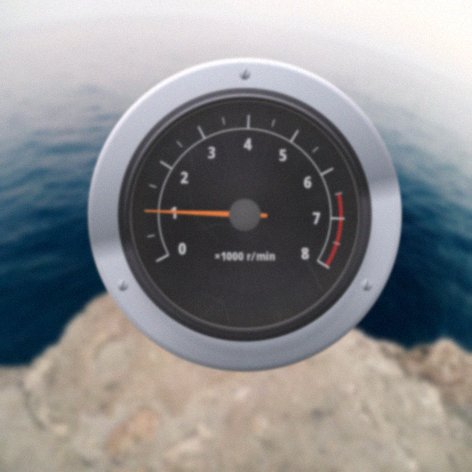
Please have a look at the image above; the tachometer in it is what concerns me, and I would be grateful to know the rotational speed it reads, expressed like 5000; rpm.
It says 1000; rpm
